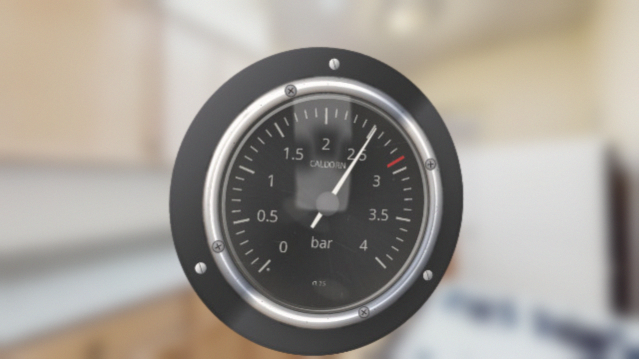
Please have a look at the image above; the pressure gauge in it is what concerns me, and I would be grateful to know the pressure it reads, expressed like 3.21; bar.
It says 2.5; bar
